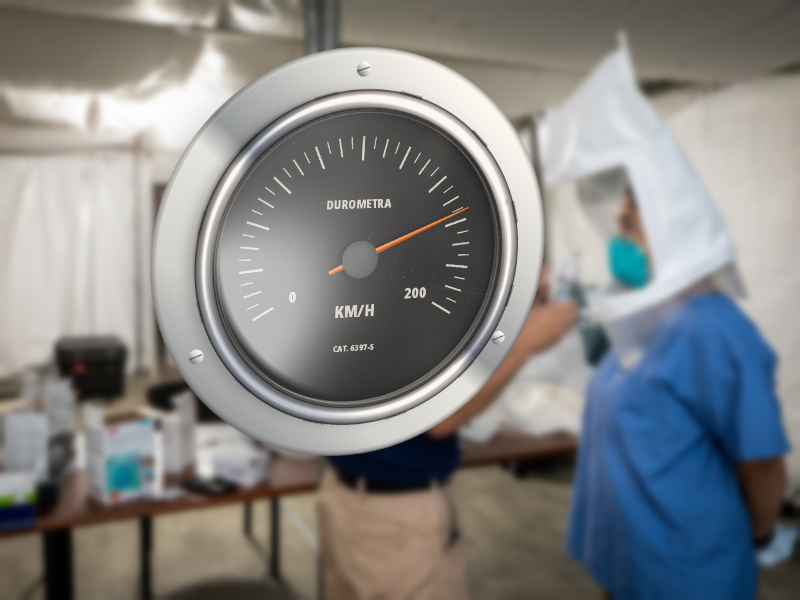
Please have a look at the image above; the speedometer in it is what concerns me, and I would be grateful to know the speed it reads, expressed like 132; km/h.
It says 155; km/h
